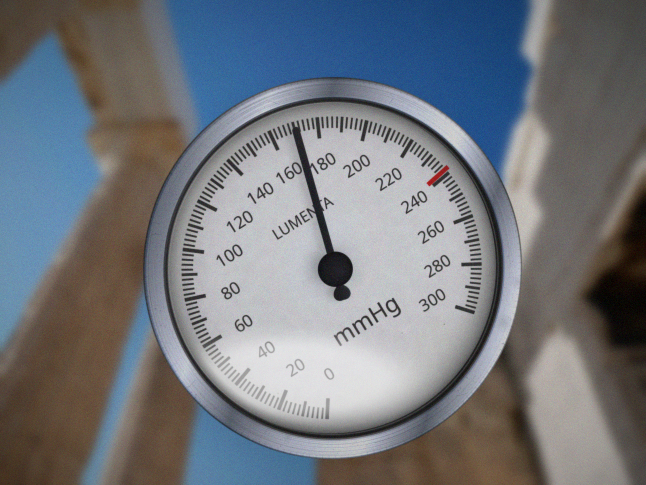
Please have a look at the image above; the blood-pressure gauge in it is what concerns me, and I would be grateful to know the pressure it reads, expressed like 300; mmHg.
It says 170; mmHg
